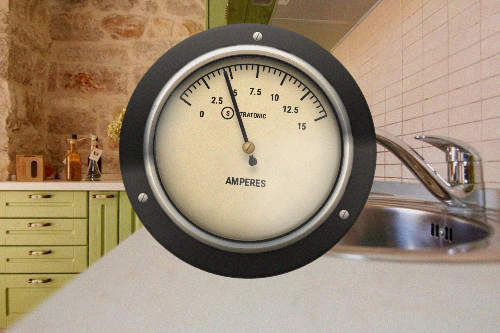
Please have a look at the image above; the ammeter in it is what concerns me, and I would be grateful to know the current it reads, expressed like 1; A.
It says 4.5; A
